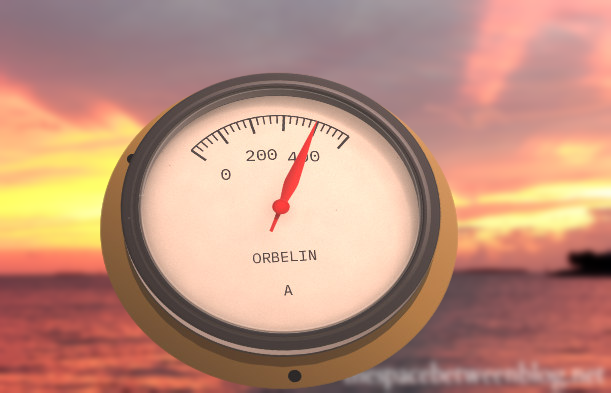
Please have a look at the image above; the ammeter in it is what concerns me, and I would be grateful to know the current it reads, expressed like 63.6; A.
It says 400; A
